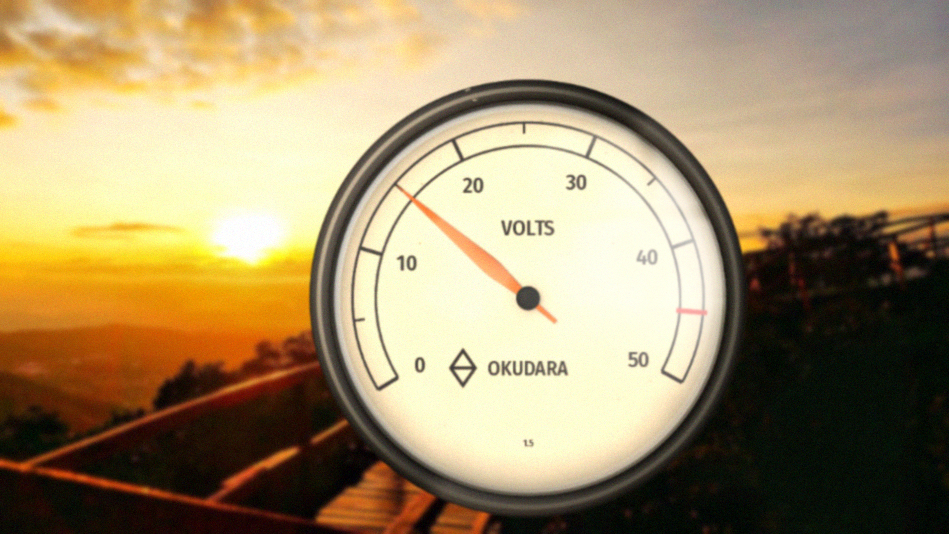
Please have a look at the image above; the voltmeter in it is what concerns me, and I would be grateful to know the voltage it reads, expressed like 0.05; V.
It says 15; V
